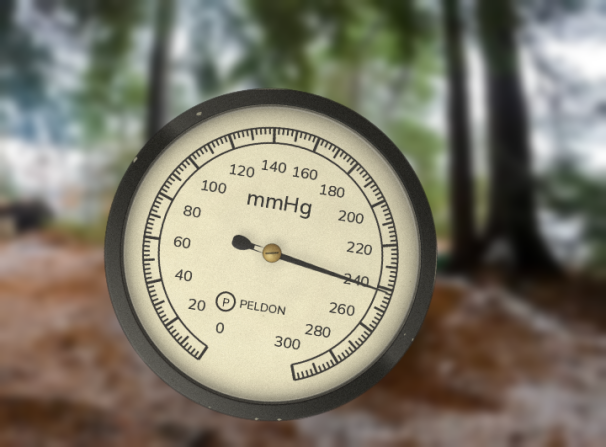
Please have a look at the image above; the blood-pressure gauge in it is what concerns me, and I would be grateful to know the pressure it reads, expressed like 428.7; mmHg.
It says 242; mmHg
